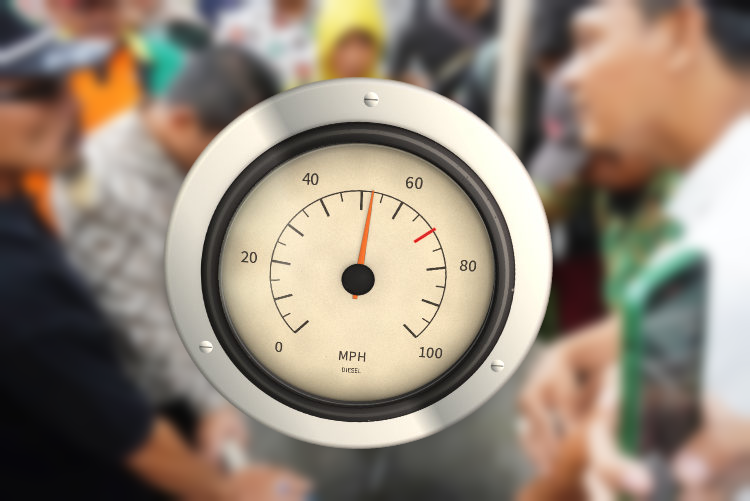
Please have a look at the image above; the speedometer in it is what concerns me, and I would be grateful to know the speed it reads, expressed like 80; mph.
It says 52.5; mph
